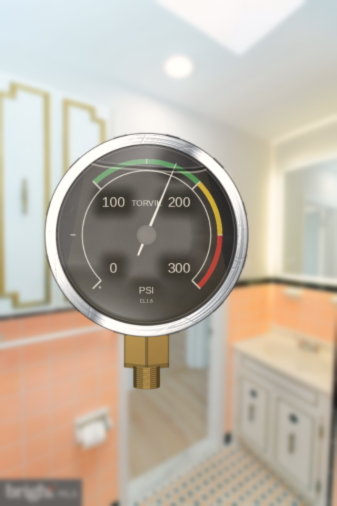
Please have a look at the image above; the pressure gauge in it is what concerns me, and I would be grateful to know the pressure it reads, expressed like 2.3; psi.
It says 175; psi
